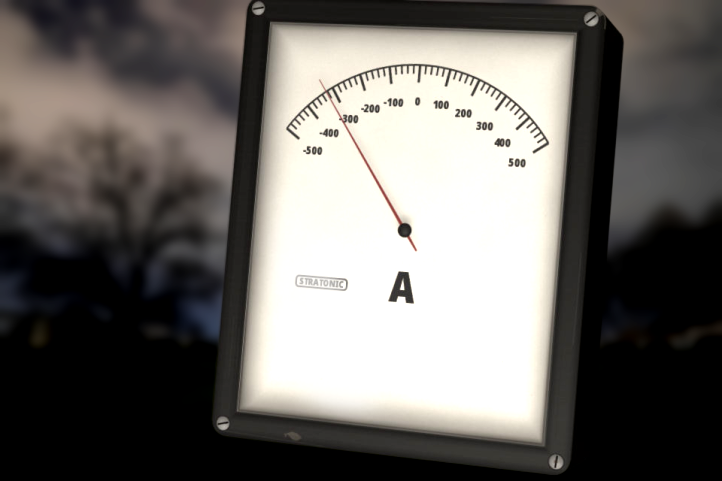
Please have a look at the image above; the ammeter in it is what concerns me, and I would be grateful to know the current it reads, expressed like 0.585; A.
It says -320; A
